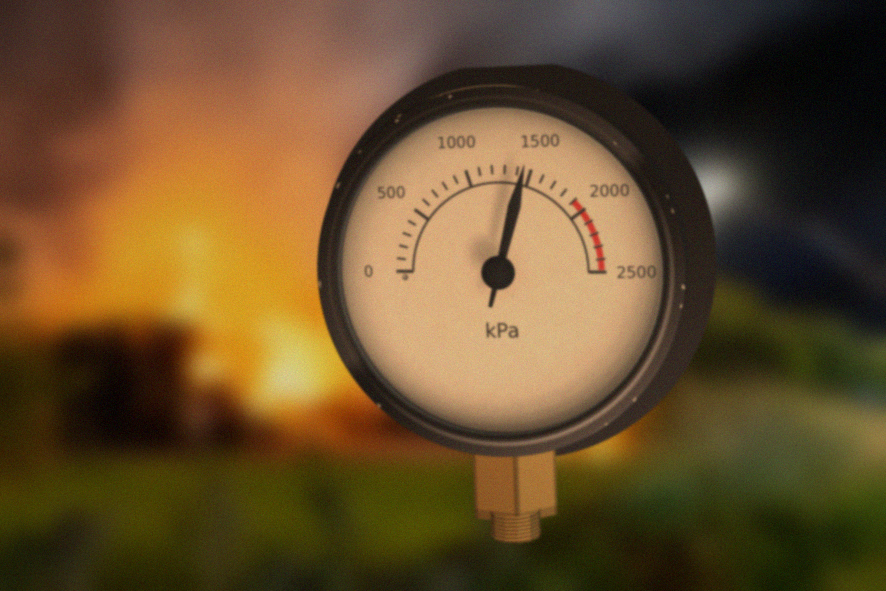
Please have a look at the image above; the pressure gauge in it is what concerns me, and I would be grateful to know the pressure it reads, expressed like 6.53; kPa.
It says 1450; kPa
